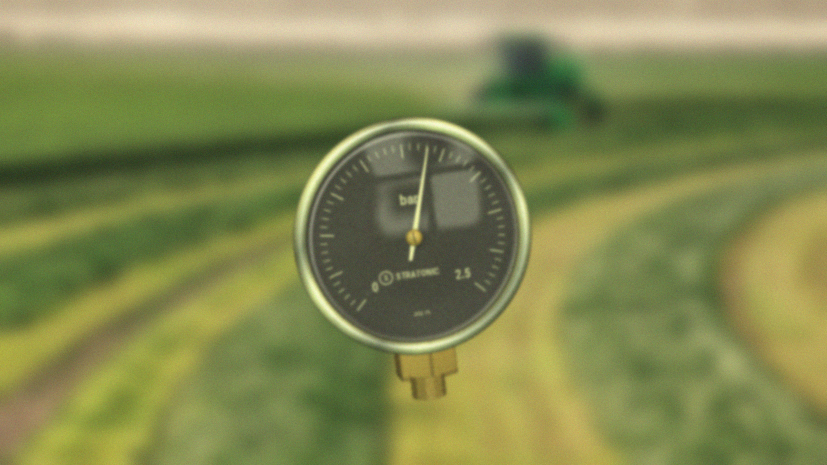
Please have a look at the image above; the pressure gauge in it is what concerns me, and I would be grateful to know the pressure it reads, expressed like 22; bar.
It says 1.4; bar
